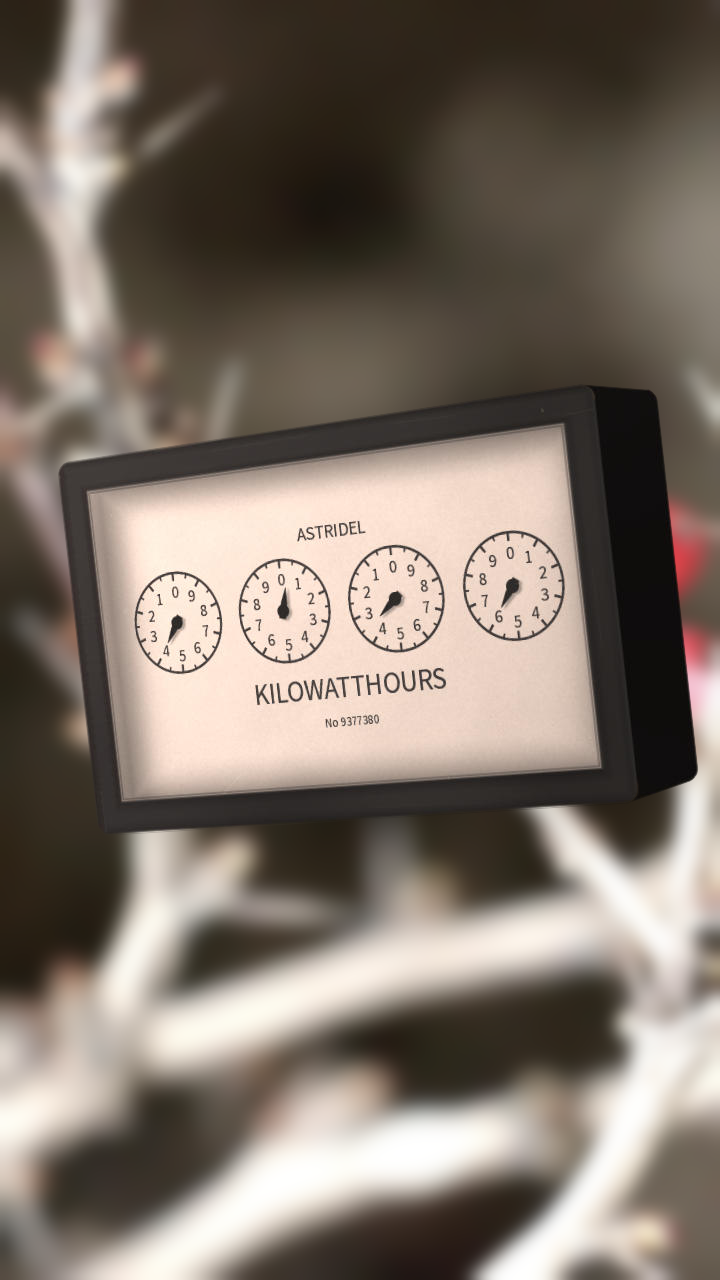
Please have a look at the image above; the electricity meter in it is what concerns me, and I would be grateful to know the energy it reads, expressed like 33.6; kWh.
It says 4036; kWh
